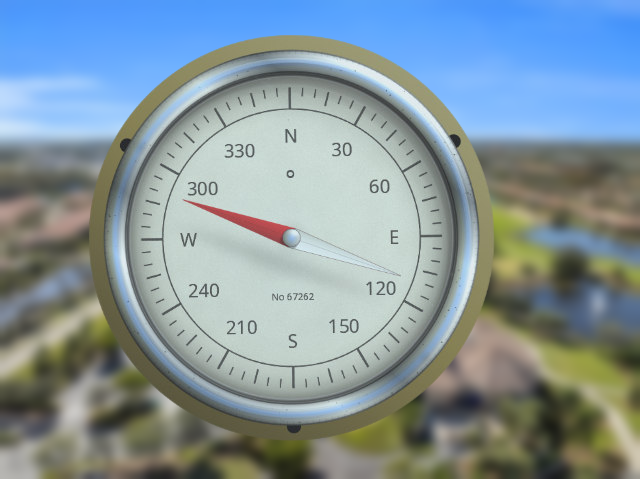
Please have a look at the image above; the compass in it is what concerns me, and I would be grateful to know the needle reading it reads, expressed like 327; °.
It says 290; °
